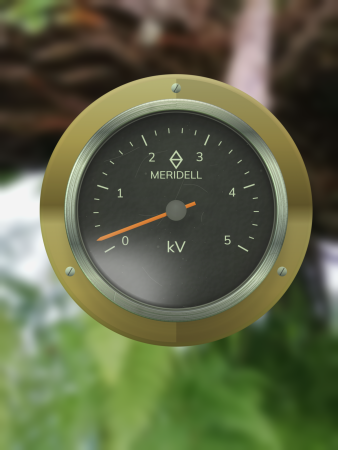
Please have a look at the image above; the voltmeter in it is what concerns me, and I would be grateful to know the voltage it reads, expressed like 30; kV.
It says 0.2; kV
